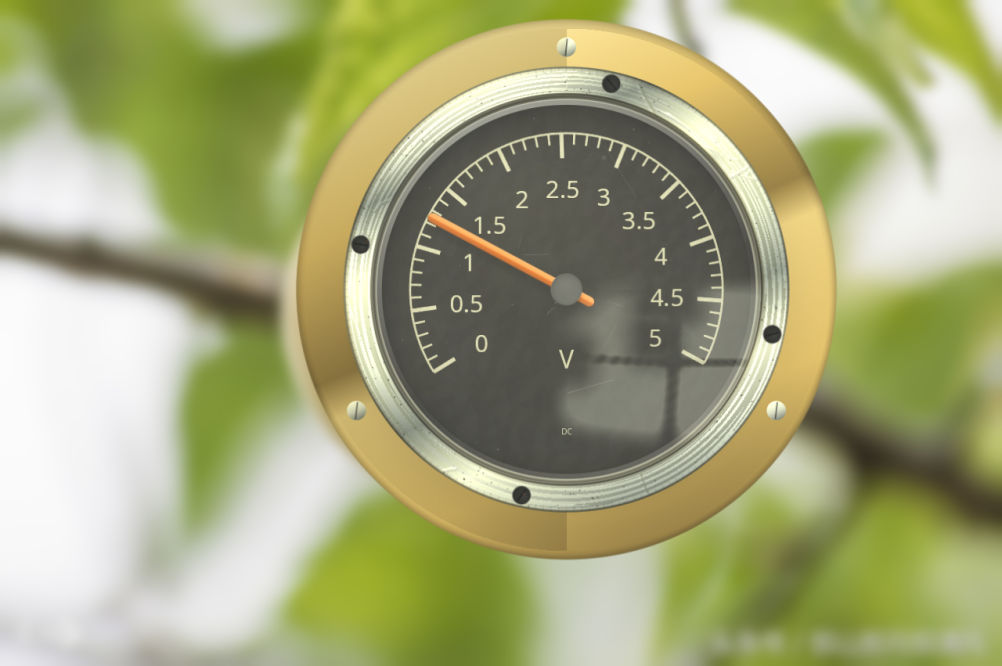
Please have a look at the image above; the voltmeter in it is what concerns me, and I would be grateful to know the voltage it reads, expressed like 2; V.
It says 1.25; V
